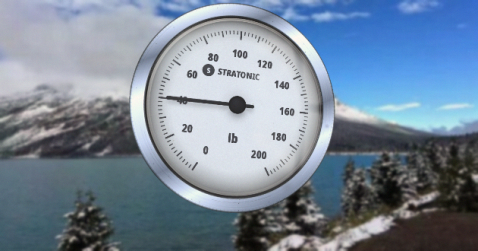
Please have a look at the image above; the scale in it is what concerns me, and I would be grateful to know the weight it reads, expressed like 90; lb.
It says 40; lb
